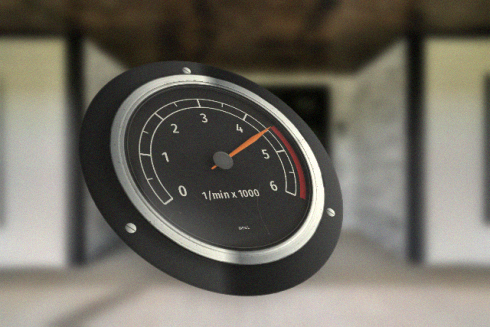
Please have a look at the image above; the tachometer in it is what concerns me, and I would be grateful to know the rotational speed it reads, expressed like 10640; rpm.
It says 4500; rpm
